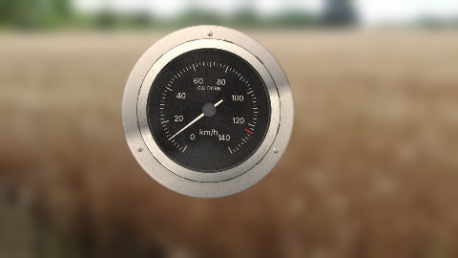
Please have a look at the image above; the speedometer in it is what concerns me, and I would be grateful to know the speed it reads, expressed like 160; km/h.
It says 10; km/h
